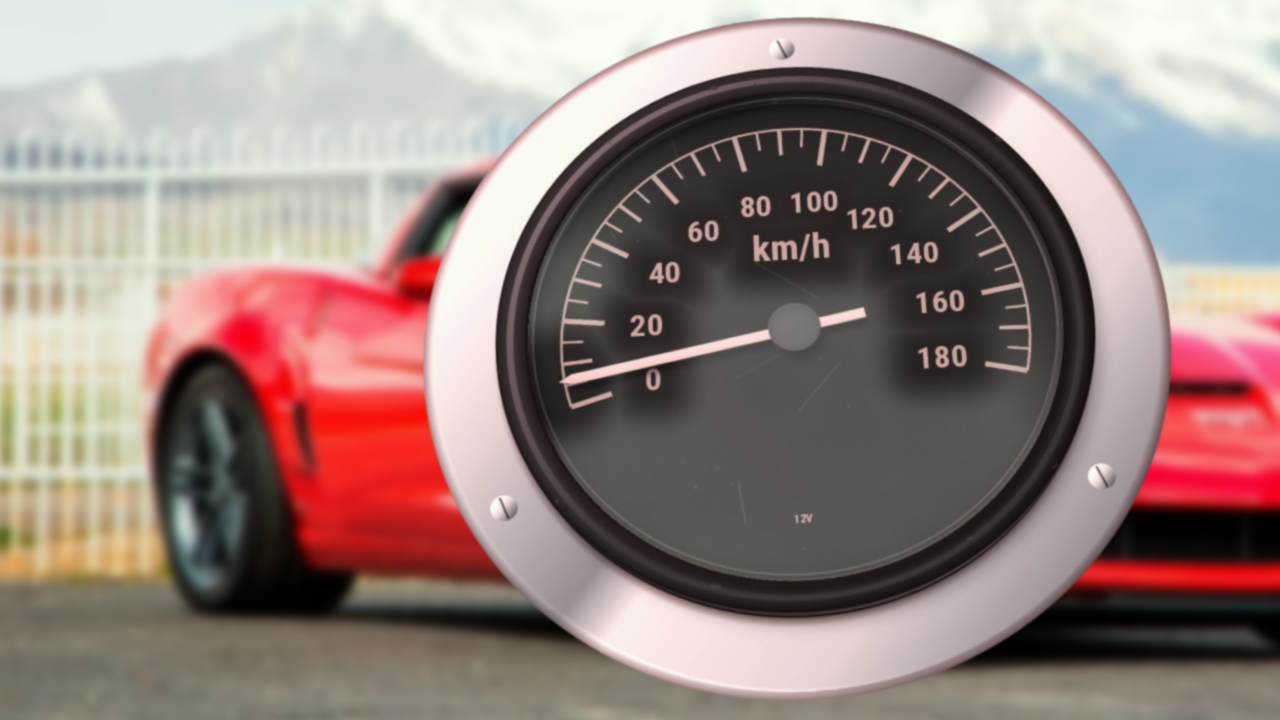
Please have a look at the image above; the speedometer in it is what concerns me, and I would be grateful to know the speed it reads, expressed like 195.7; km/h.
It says 5; km/h
